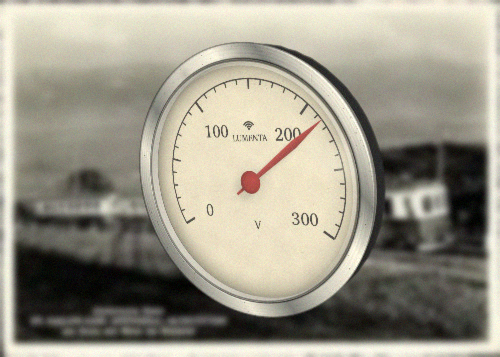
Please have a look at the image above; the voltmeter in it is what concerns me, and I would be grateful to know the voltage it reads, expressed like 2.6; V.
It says 215; V
